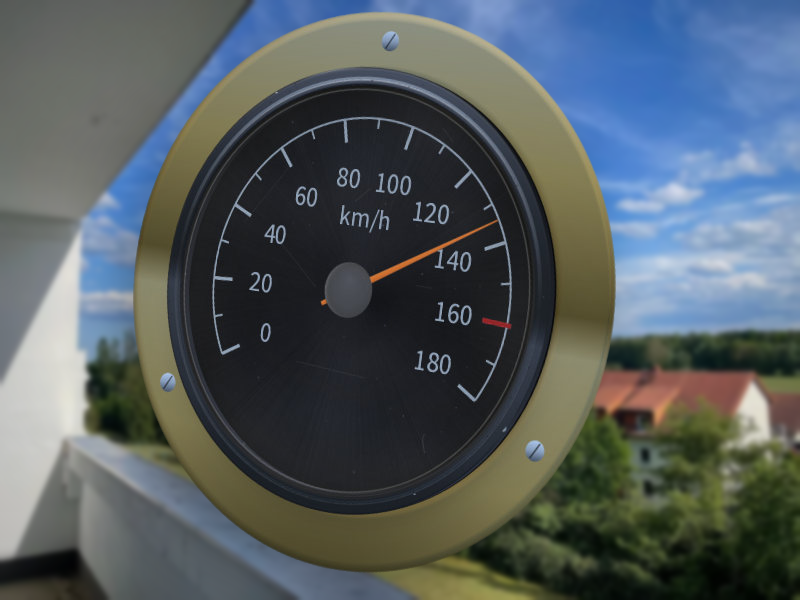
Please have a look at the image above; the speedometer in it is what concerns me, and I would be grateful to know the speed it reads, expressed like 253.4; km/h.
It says 135; km/h
